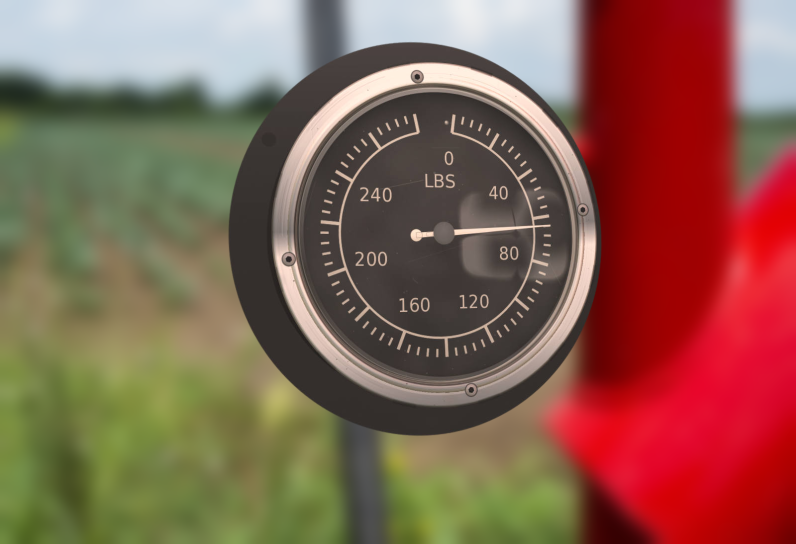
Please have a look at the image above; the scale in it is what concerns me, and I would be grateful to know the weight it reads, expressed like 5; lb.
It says 64; lb
